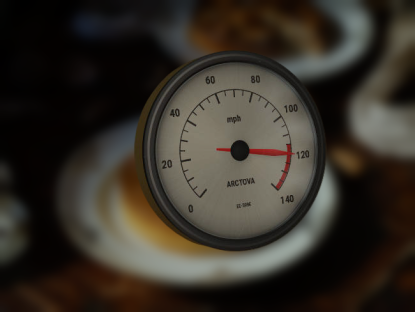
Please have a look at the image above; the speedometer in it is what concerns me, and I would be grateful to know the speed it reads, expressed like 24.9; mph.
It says 120; mph
